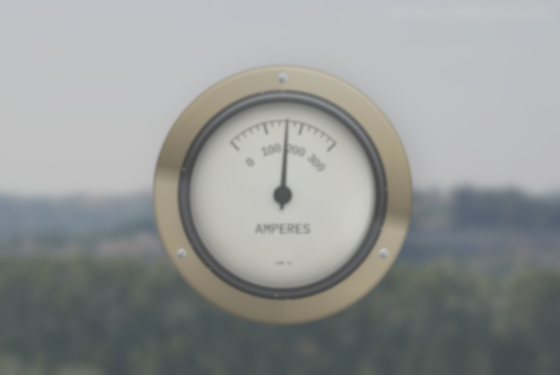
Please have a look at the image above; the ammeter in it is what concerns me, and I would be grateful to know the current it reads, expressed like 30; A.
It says 160; A
